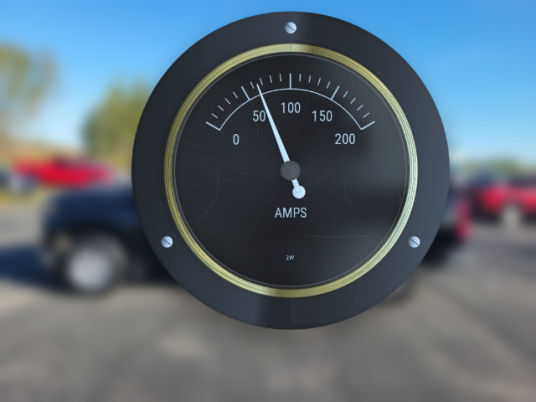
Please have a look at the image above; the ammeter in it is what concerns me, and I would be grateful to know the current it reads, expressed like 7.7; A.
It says 65; A
